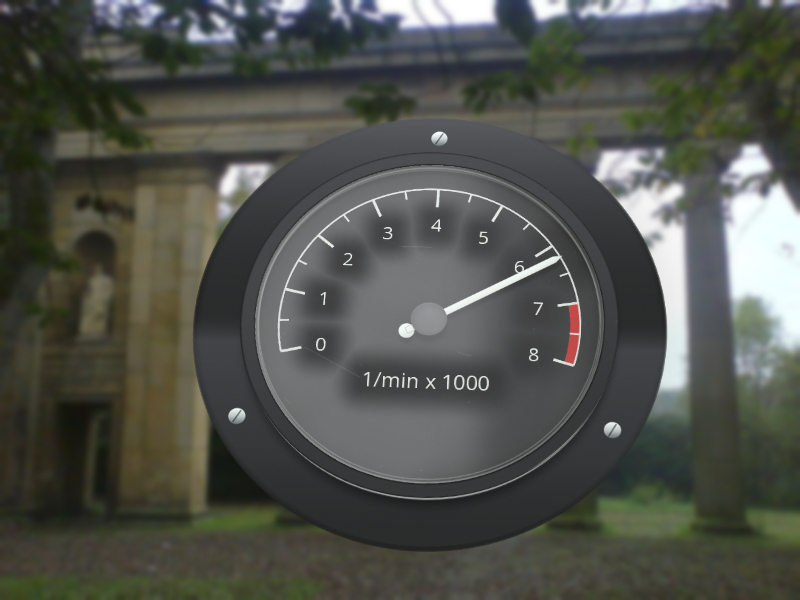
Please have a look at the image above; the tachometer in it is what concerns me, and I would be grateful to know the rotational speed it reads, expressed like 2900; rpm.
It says 6250; rpm
